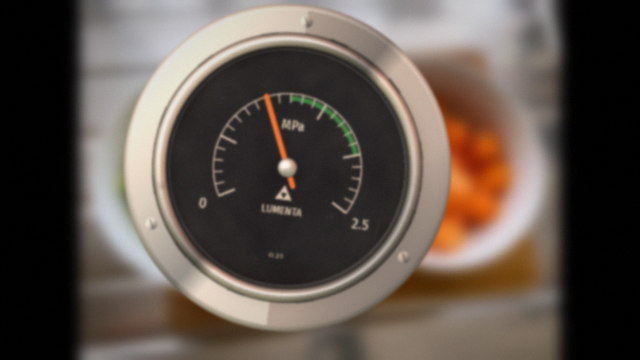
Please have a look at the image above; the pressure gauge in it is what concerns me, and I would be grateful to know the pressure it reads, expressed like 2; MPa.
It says 1; MPa
